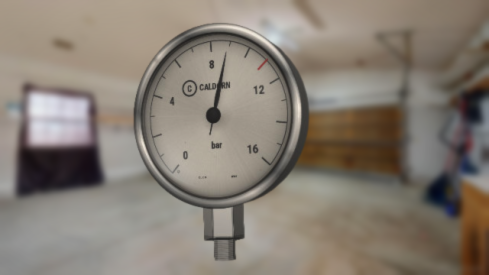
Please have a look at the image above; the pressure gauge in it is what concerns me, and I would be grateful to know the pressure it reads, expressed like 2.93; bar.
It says 9; bar
